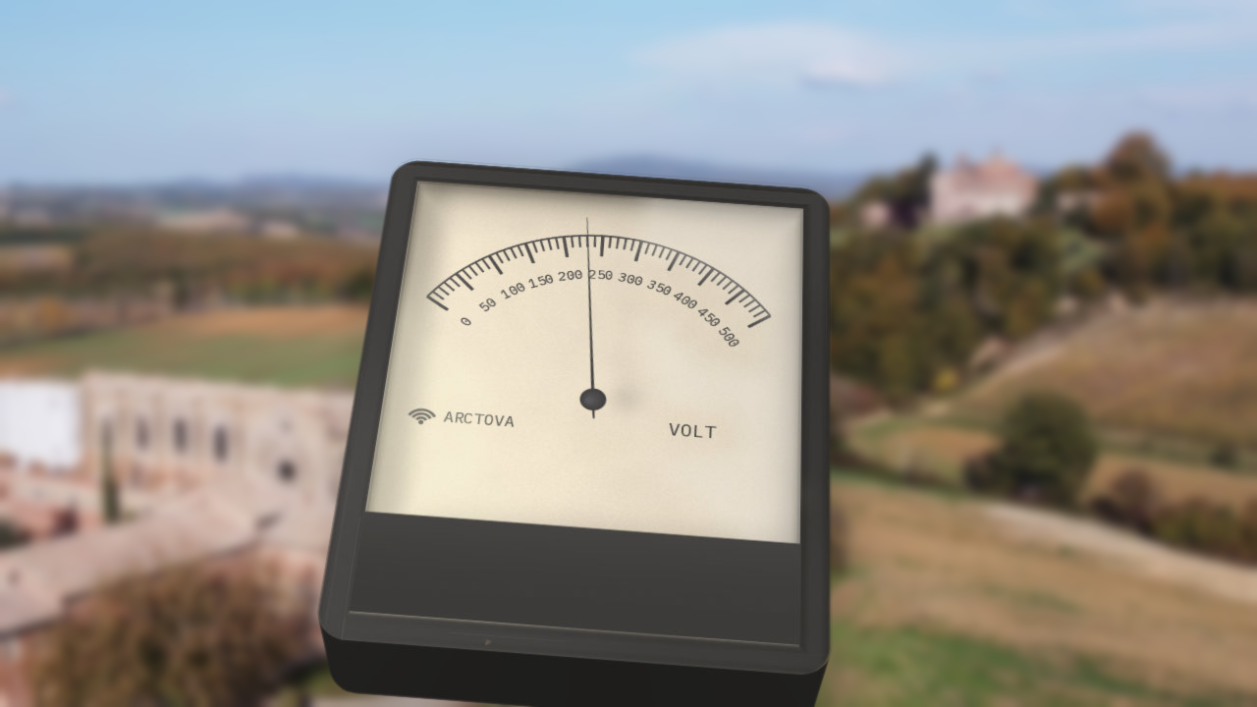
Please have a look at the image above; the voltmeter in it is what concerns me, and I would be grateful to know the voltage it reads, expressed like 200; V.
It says 230; V
